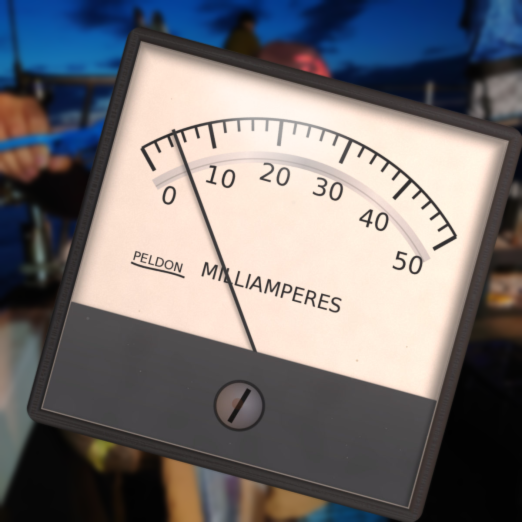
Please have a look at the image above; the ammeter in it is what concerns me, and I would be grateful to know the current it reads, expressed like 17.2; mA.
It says 5; mA
